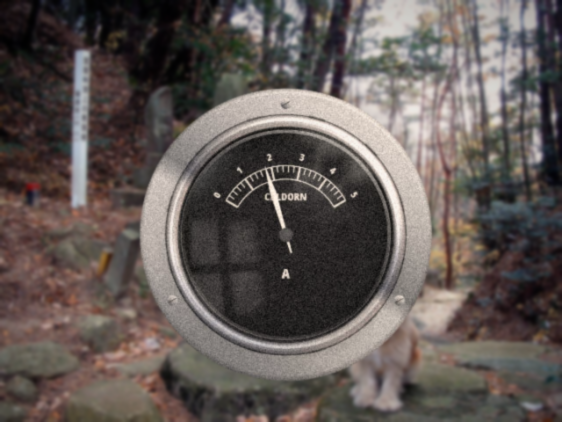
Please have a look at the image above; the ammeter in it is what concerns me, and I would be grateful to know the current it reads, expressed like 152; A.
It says 1.8; A
